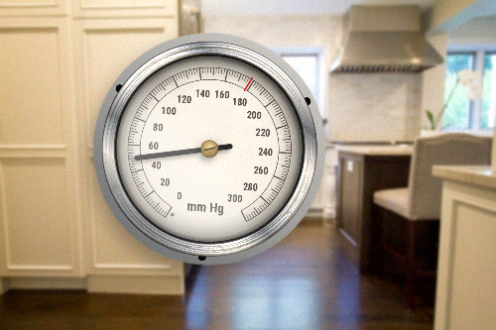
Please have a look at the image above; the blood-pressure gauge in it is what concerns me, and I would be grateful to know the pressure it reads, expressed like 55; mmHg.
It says 50; mmHg
